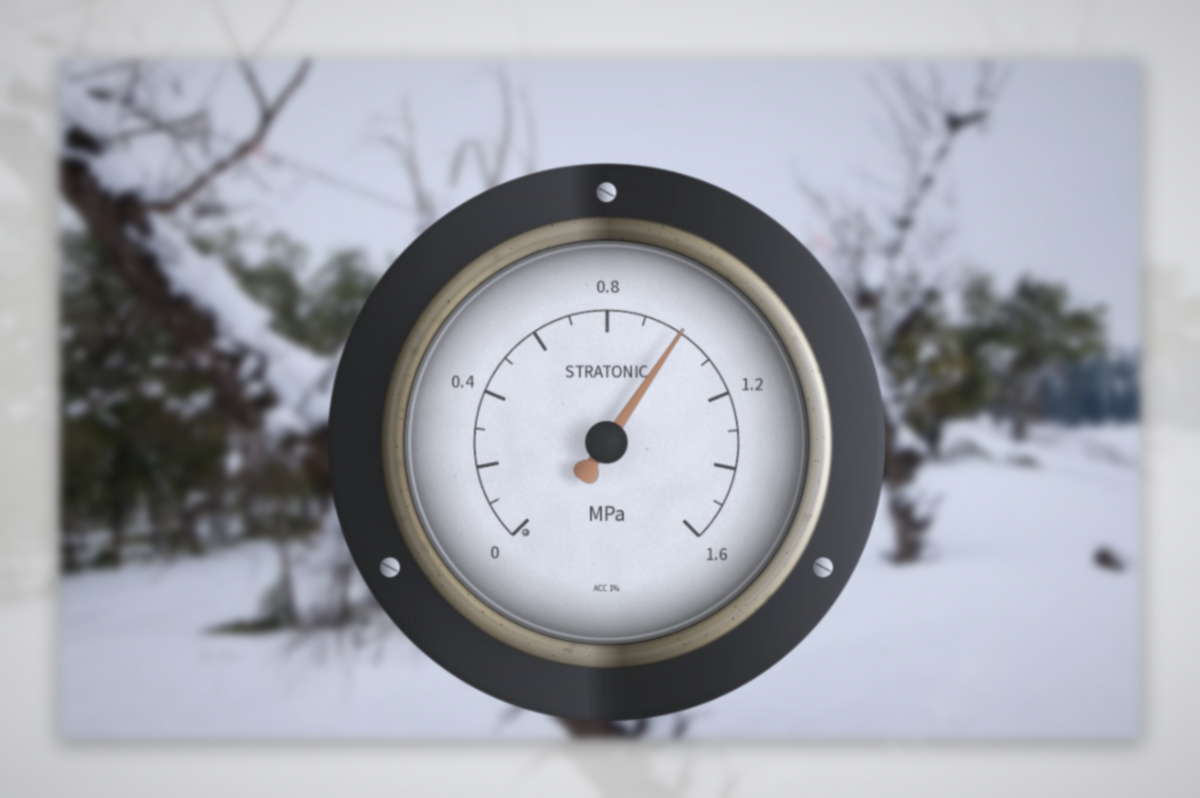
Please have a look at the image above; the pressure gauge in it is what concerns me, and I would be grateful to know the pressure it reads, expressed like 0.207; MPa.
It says 1; MPa
